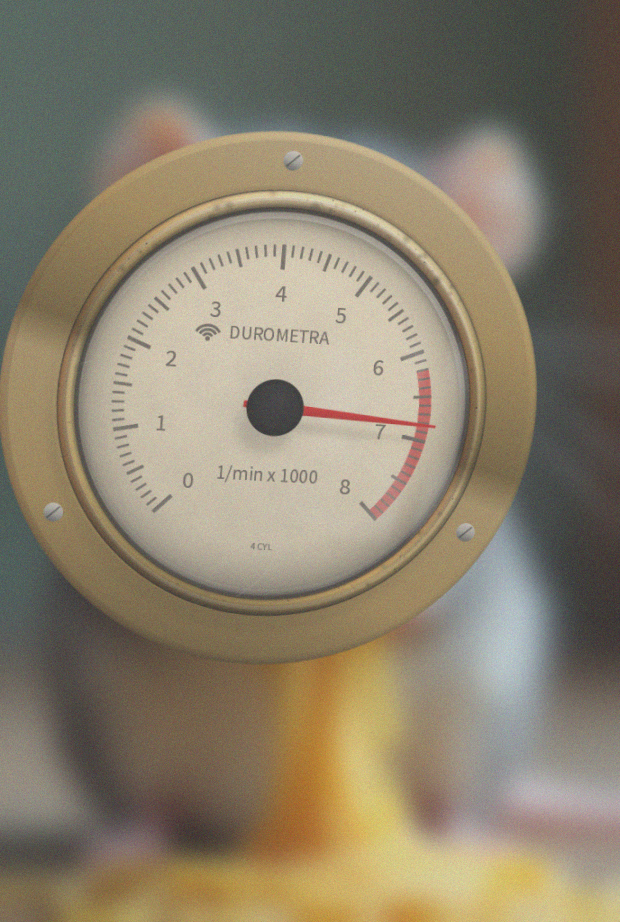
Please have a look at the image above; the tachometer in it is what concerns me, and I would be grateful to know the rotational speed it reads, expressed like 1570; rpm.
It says 6800; rpm
